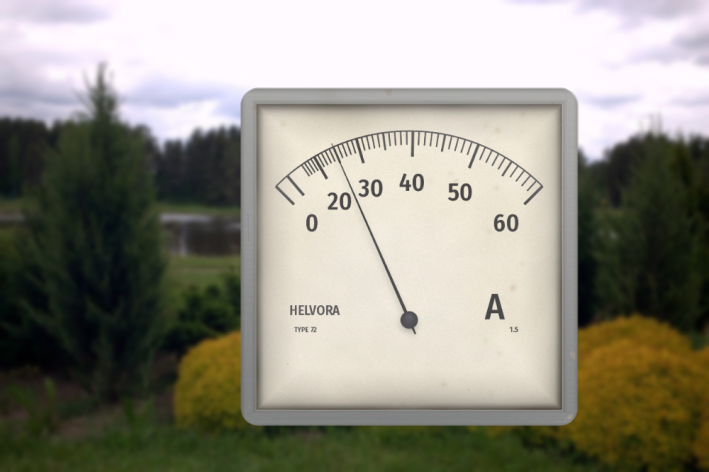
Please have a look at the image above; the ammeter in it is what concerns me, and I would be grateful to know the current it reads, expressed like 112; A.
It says 25; A
